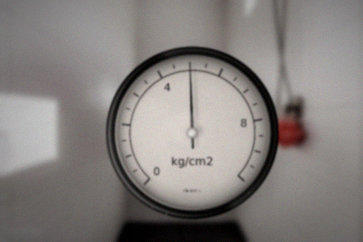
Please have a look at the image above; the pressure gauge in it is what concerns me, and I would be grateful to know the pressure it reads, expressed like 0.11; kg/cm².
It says 5; kg/cm²
